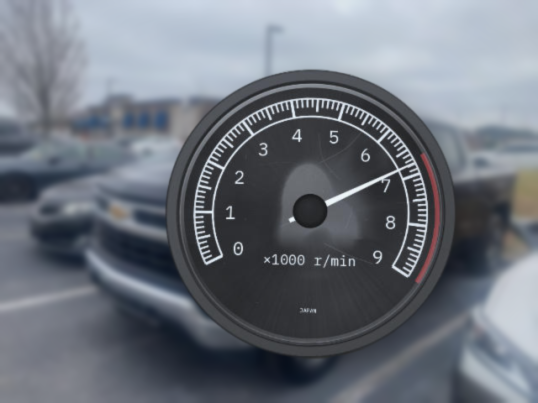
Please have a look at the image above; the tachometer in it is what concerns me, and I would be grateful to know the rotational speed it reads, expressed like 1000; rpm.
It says 6800; rpm
